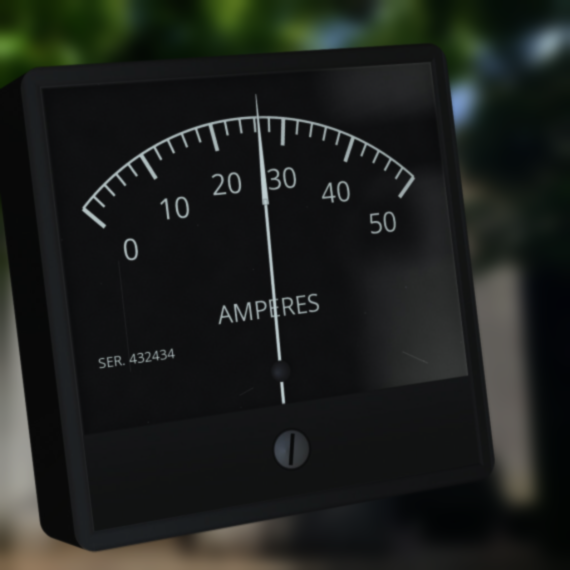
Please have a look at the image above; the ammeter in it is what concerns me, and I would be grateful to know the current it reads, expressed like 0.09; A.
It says 26; A
